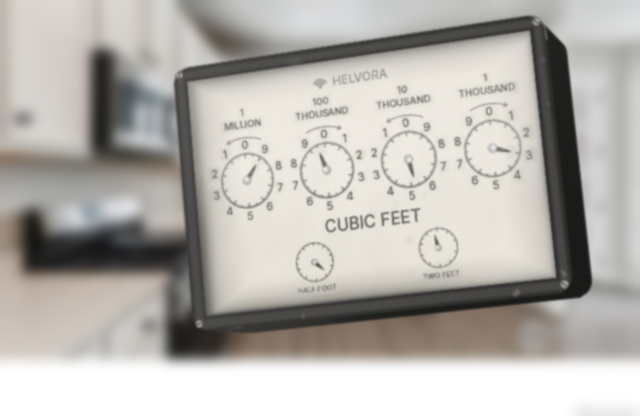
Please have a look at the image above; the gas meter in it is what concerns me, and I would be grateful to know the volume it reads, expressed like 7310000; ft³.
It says 895300; ft³
